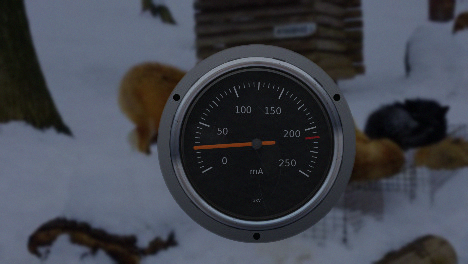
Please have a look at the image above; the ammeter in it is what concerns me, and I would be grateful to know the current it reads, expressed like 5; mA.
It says 25; mA
